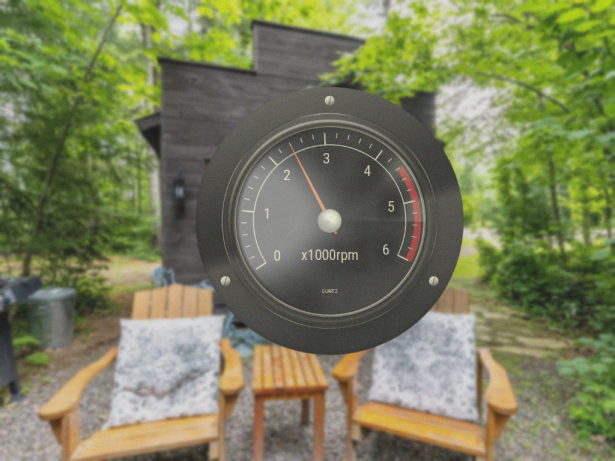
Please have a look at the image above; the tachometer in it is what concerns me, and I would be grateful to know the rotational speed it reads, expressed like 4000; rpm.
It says 2400; rpm
